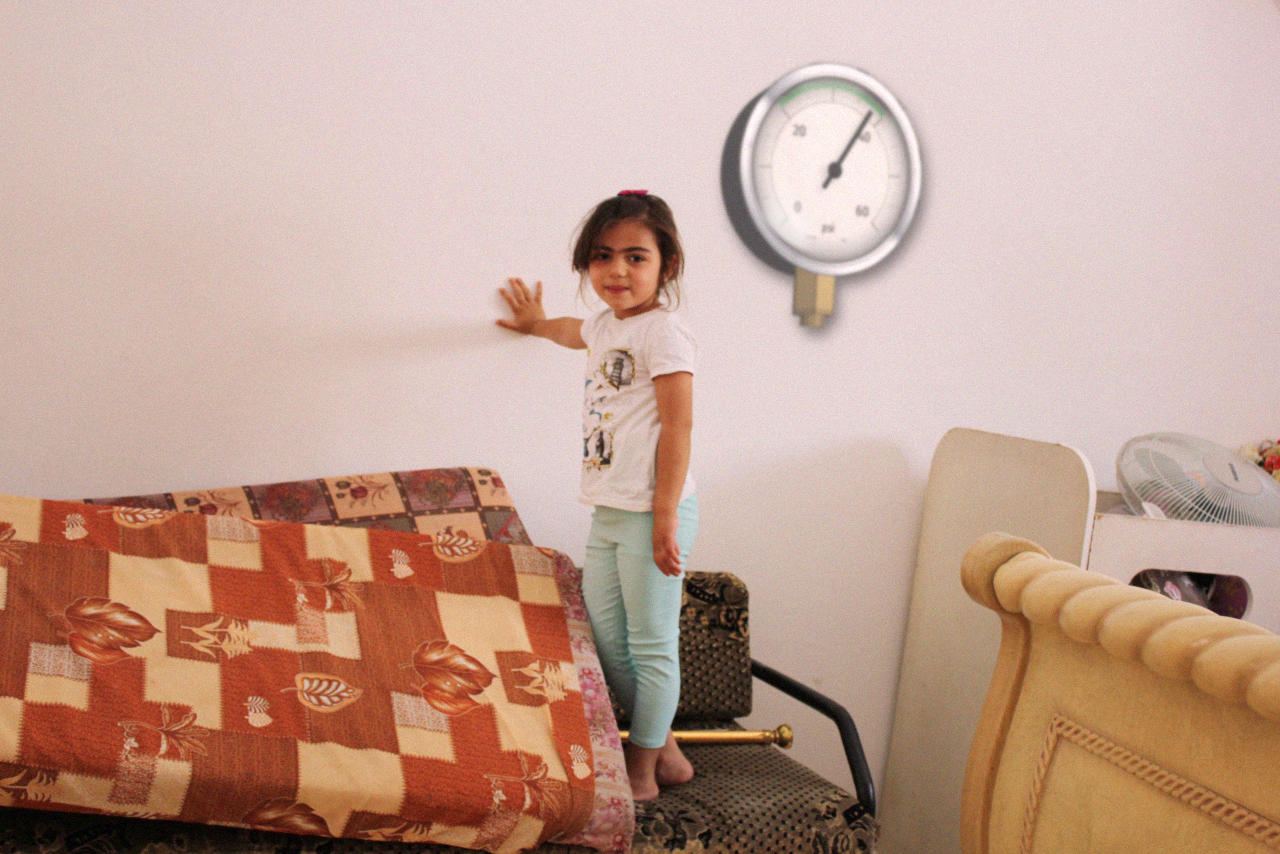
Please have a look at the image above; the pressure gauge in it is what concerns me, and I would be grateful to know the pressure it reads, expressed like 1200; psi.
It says 37.5; psi
